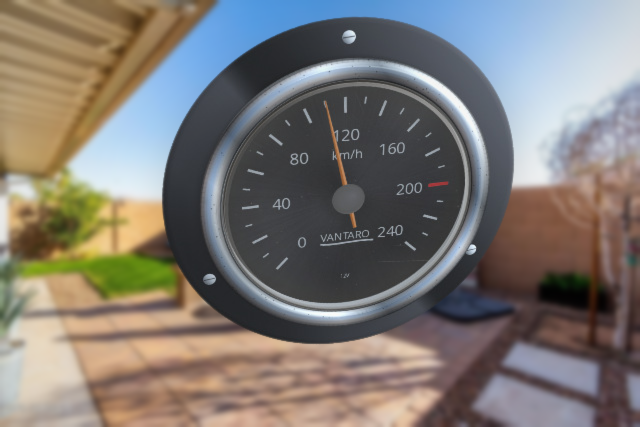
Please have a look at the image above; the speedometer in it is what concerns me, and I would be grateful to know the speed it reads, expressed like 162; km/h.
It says 110; km/h
